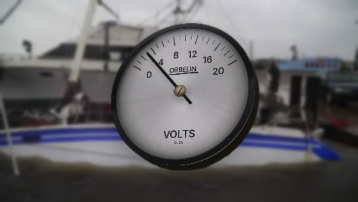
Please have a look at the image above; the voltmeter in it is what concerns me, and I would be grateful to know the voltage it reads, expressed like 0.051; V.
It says 3; V
